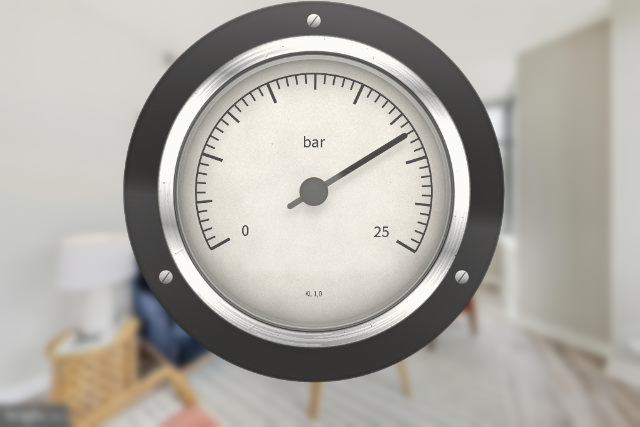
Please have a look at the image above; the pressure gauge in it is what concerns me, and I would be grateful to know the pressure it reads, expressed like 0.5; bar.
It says 18.5; bar
